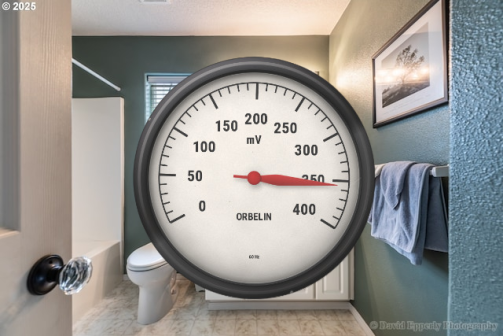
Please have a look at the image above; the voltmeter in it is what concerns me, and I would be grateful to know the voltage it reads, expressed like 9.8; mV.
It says 355; mV
